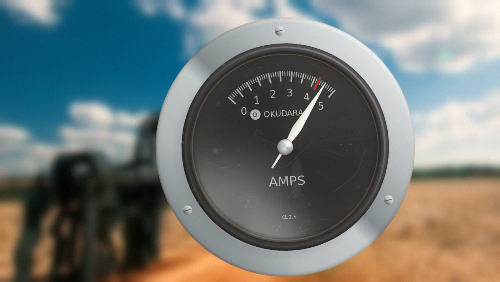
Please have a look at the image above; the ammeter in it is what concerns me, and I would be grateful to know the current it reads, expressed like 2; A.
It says 4.5; A
